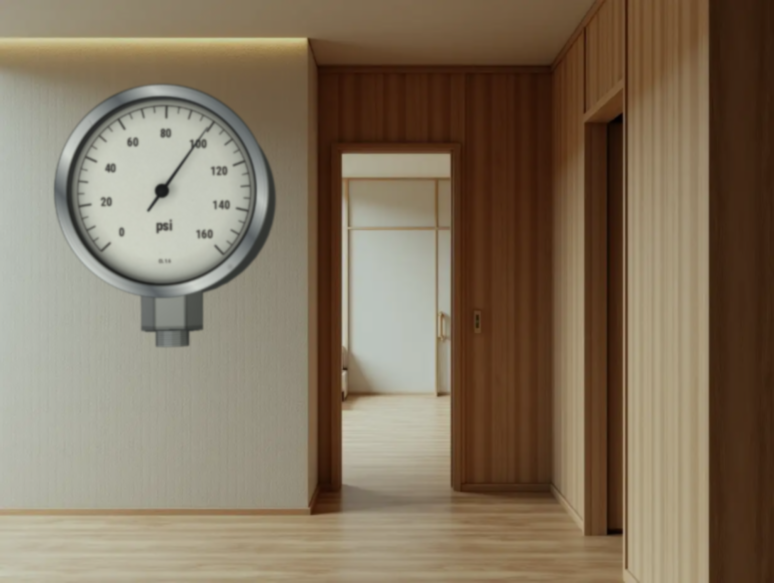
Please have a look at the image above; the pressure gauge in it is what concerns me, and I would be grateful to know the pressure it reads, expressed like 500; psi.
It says 100; psi
